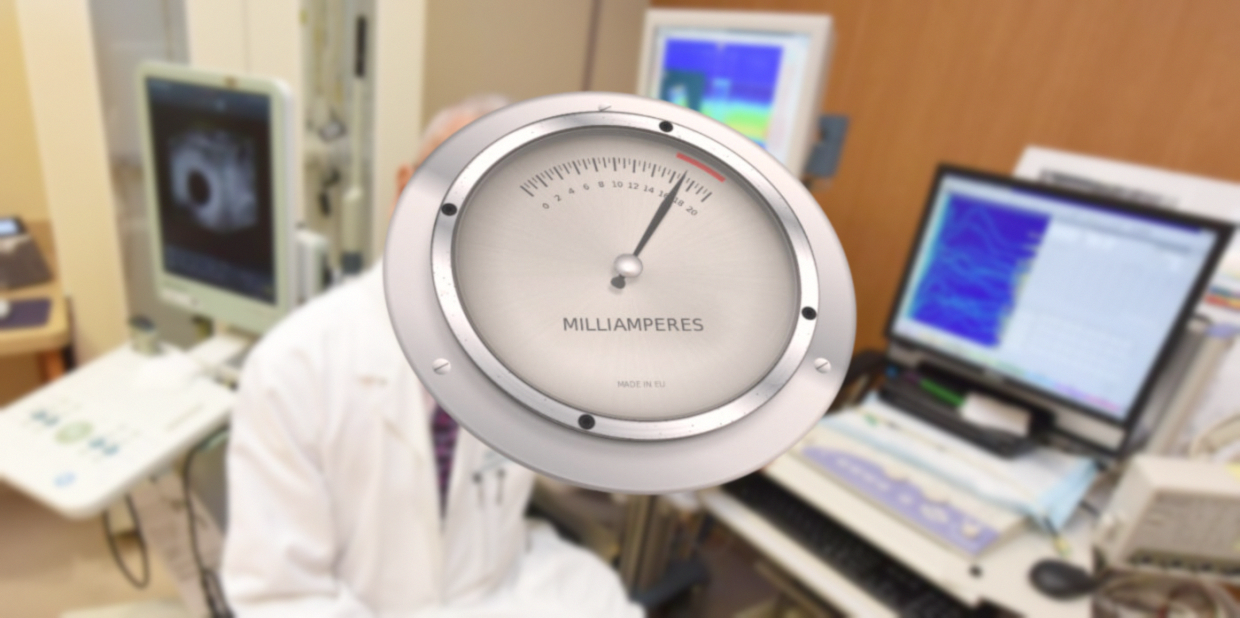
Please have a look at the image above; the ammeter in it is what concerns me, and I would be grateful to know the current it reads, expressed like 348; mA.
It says 17; mA
